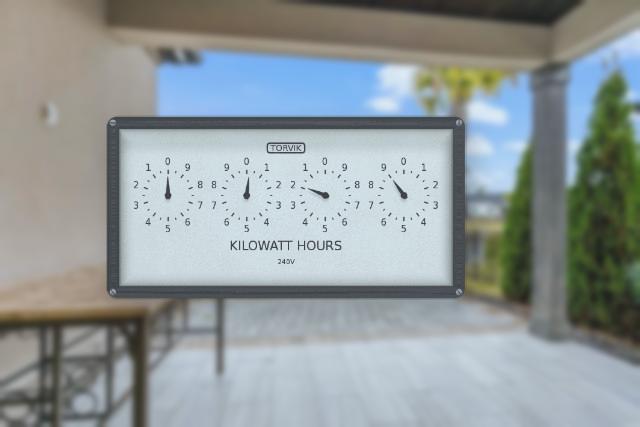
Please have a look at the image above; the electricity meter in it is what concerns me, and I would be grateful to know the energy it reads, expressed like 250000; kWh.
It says 19; kWh
